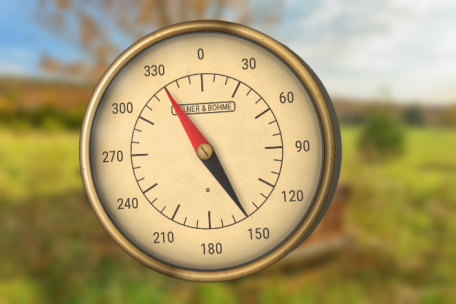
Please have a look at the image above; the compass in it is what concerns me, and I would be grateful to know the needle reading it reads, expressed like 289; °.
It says 330; °
